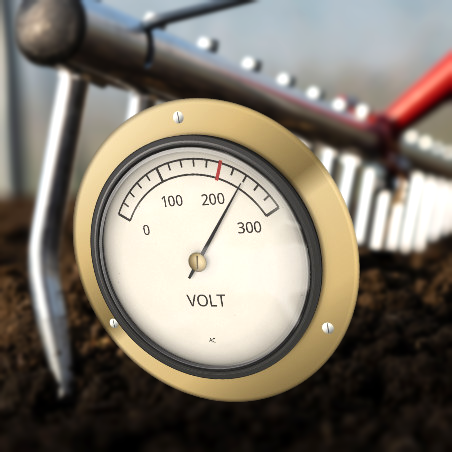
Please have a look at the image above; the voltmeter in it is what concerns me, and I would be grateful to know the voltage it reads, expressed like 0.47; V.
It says 240; V
